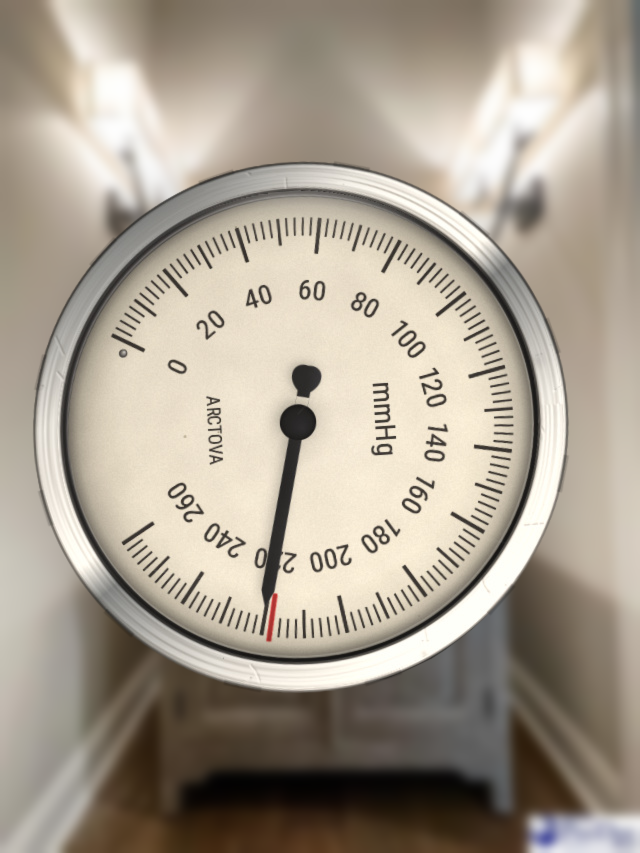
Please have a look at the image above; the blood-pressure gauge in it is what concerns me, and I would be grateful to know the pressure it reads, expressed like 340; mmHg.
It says 220; mmHg
